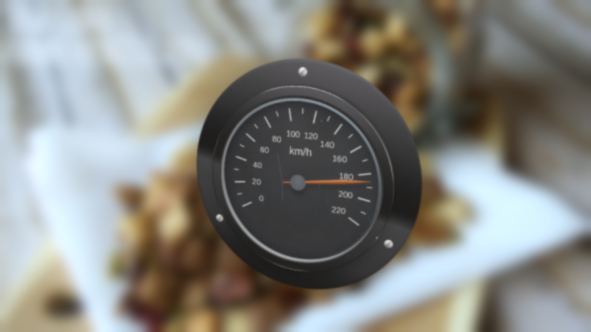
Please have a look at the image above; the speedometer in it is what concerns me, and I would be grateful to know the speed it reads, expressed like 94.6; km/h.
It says 185; km/h
